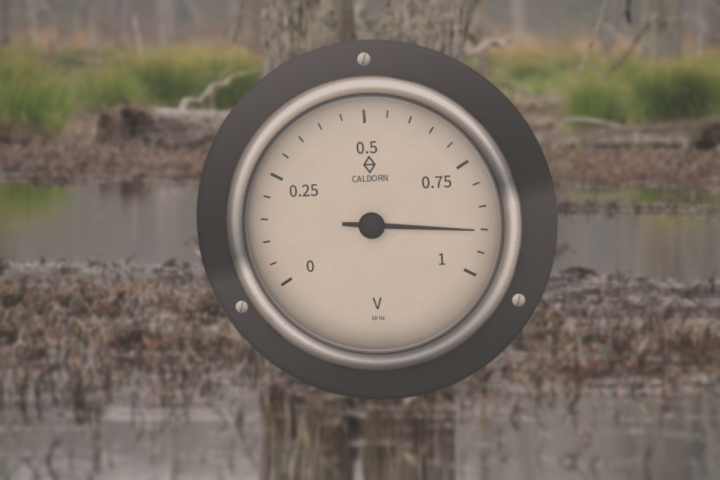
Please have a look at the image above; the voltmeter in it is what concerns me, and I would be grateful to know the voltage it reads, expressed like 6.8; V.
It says 0.9; V
